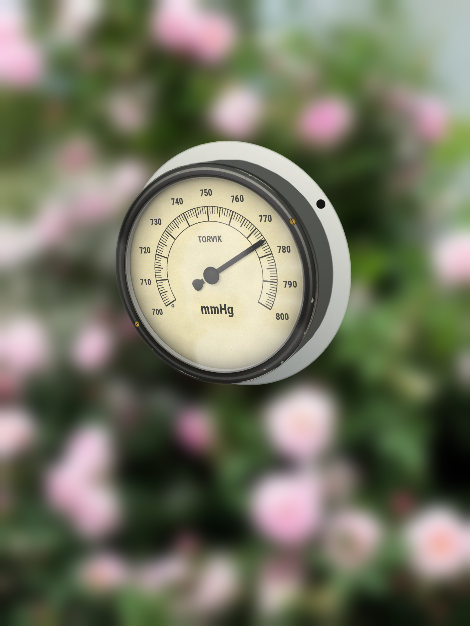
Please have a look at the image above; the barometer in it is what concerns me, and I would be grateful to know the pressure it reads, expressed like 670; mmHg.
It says 775; mmHg
